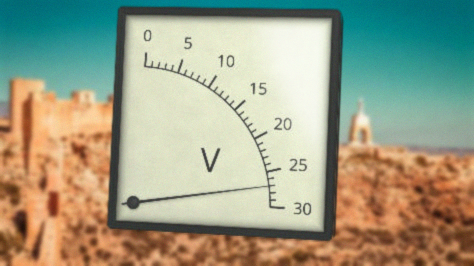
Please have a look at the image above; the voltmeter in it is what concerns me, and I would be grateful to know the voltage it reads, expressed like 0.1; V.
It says 27; V
